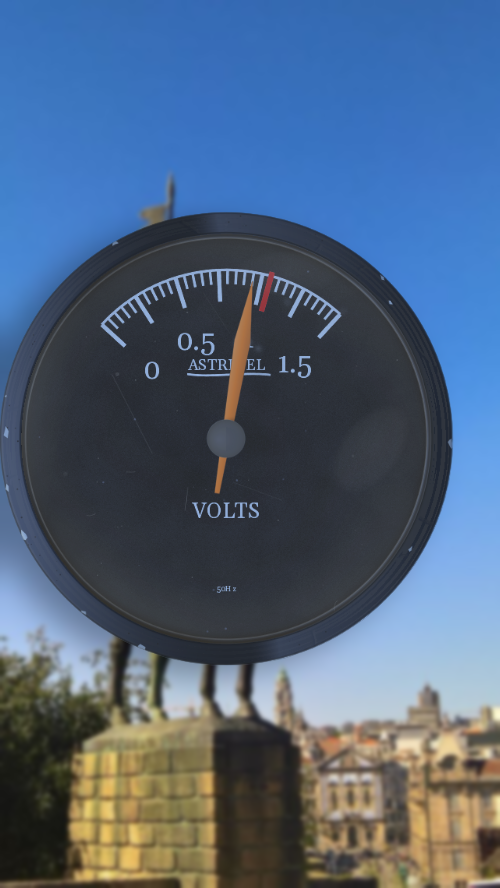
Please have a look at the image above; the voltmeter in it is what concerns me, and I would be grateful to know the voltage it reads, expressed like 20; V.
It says 0.95; V
